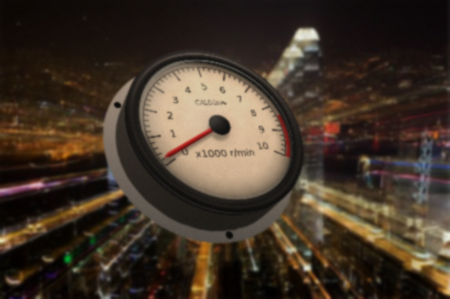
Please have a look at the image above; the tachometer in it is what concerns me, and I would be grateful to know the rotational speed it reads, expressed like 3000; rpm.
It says 200; rpm
